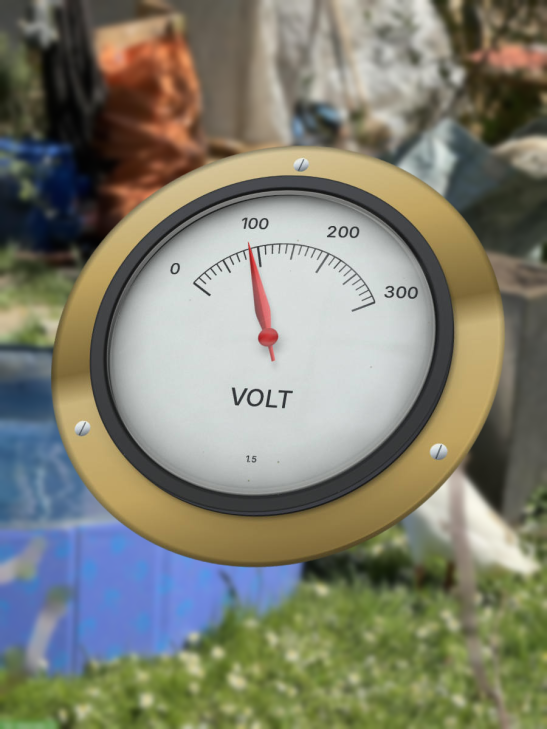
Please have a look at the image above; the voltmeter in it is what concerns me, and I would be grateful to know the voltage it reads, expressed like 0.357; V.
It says 90; V
